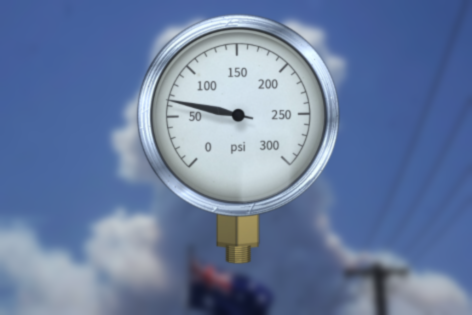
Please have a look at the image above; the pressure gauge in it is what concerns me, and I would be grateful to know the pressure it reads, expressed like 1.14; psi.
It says 65; psi
